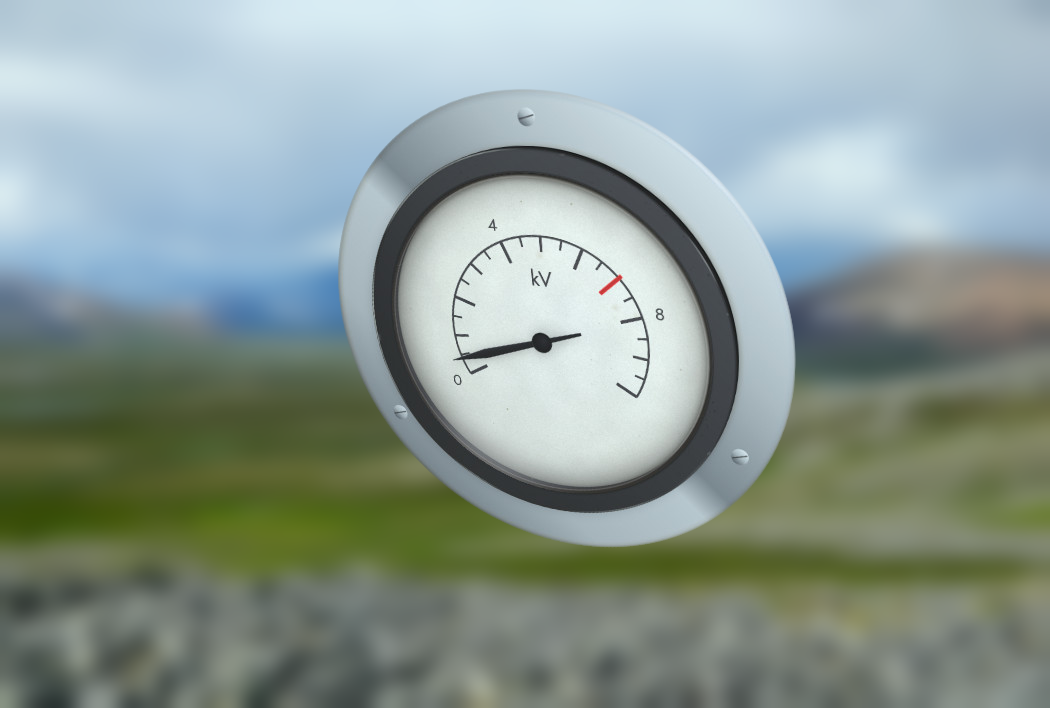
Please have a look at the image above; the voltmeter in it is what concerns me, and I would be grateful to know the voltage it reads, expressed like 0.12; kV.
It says 0.5; kV
